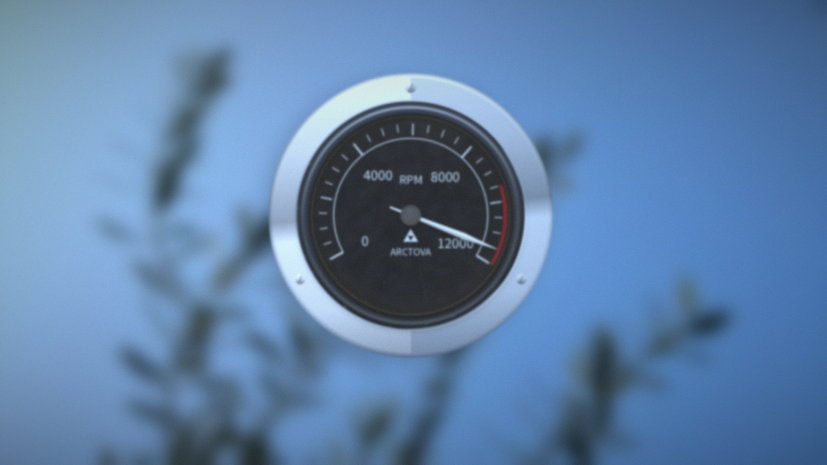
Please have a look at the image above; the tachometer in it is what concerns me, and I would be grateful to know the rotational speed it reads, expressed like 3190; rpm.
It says 11500; rpm
